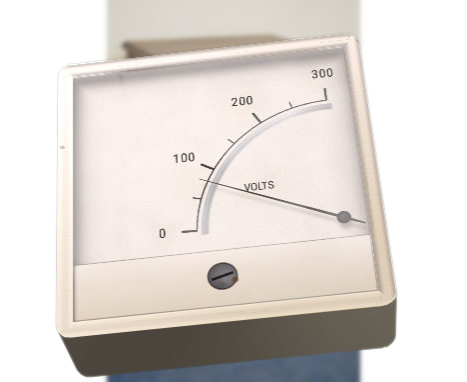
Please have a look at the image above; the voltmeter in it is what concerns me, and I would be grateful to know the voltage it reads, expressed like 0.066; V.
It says 75; V
